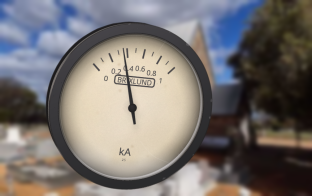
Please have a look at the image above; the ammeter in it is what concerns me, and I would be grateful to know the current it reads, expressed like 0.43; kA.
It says 0.35; kA
